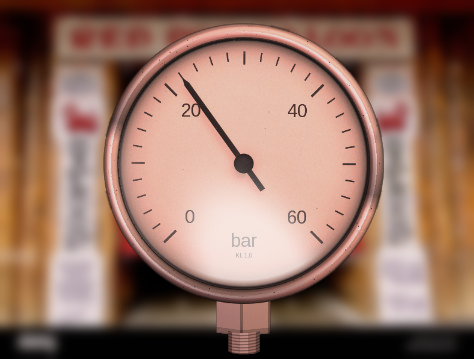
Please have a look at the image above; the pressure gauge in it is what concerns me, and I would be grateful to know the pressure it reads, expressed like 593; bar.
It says 22; bar
